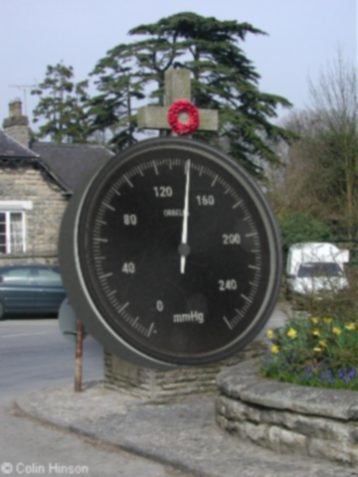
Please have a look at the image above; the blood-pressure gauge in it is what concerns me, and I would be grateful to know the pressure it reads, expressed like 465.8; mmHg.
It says 140; mmHg
